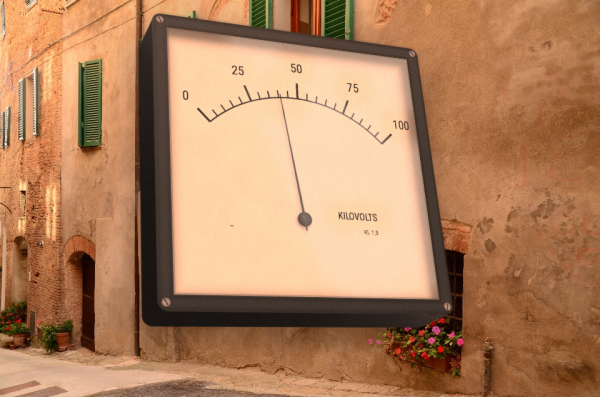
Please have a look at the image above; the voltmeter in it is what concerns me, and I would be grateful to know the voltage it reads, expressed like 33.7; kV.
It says 40; kV
